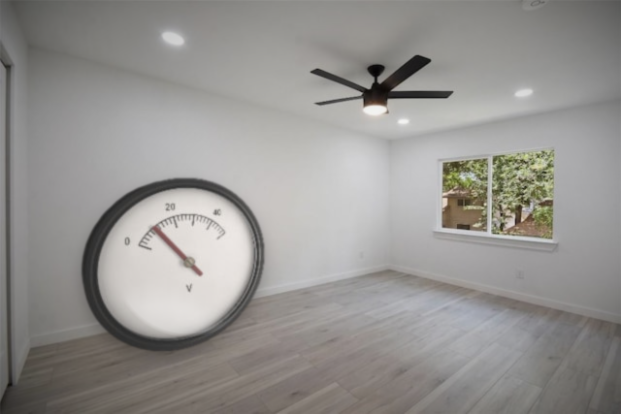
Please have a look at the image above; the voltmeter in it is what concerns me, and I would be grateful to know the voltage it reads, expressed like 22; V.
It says 10; V
